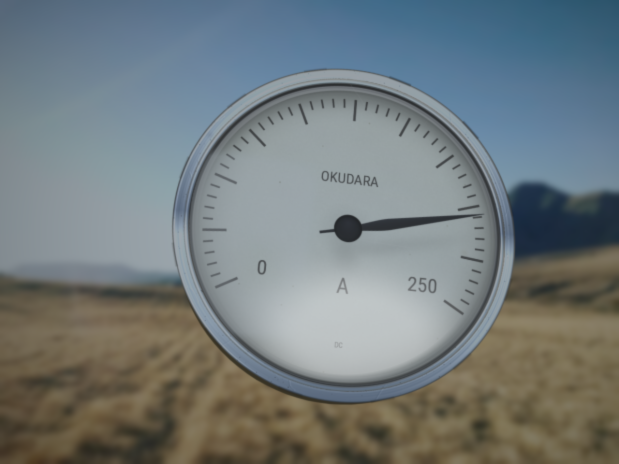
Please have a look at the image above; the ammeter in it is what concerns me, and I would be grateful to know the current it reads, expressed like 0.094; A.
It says 205; A
